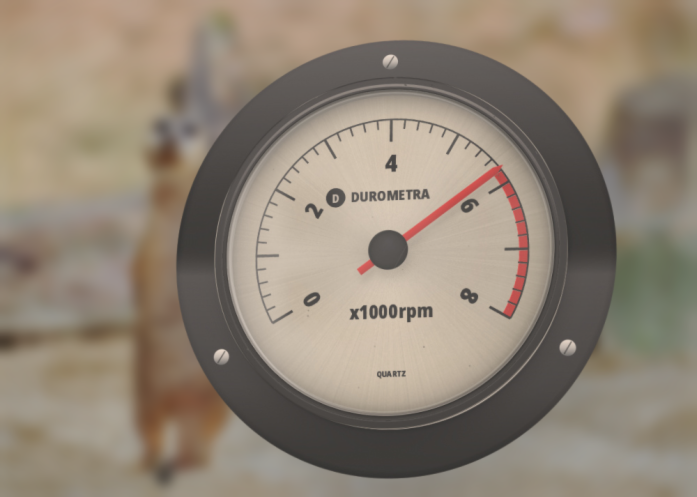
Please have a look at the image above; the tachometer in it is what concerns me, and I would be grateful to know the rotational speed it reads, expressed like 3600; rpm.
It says 5800; rpm
